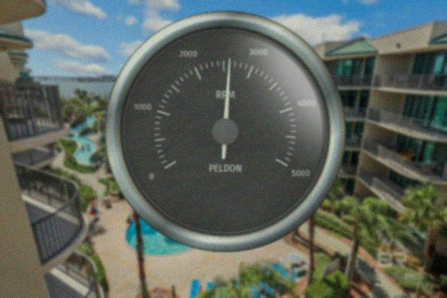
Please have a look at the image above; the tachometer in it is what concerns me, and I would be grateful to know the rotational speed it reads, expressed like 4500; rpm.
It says 2600; rpm
